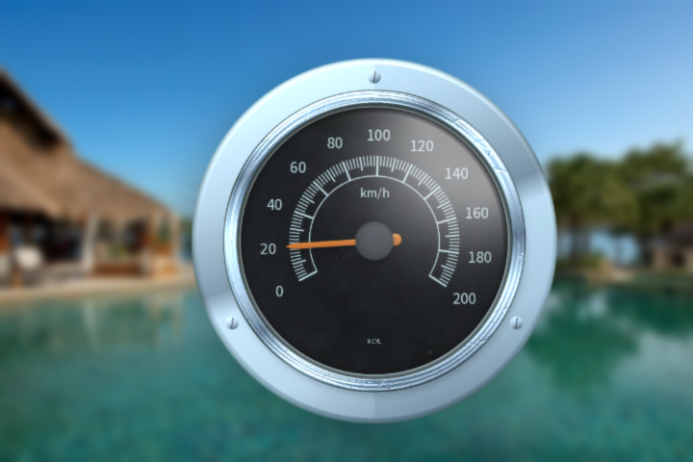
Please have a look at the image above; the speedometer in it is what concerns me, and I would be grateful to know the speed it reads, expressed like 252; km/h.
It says 20; km/h
